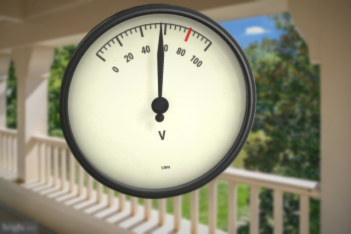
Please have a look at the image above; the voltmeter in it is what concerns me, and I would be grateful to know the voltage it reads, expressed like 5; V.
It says 56; V
